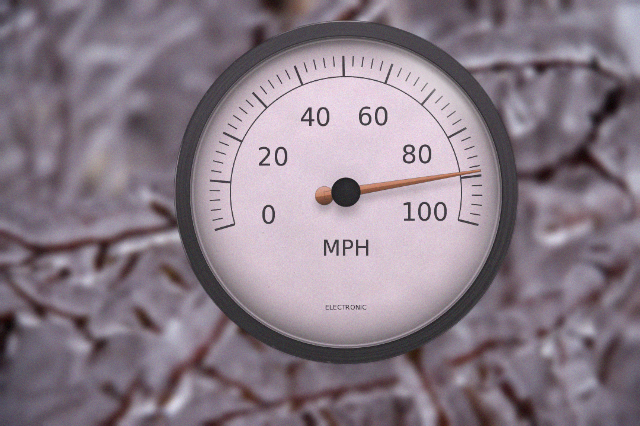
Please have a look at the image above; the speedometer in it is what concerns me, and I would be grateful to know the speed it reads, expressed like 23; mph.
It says 89; mph
